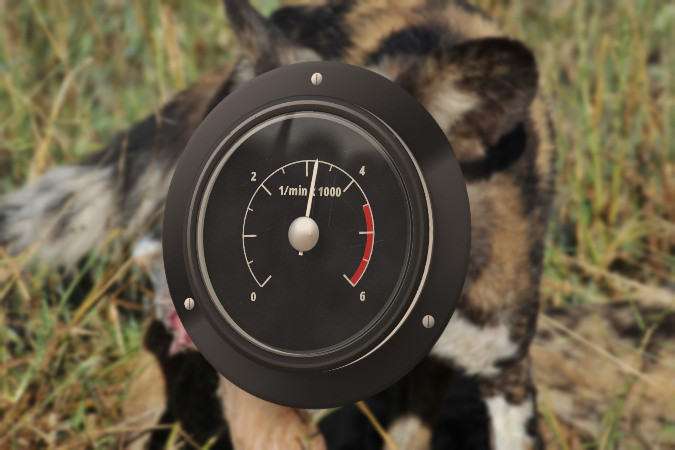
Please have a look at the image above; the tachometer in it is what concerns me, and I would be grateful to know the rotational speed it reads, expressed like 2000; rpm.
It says 3250; rpm
